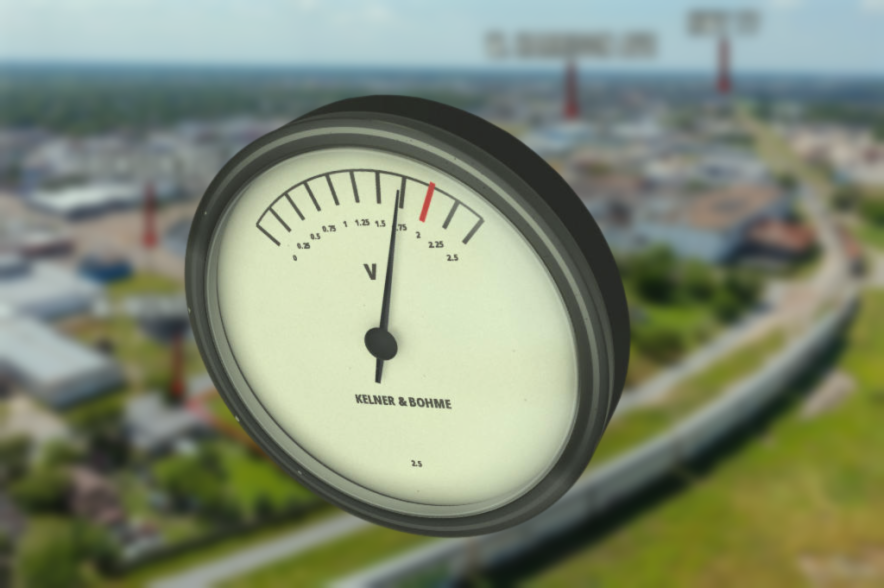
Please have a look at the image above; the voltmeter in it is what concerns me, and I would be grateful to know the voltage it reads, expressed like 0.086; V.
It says 1.75; V
